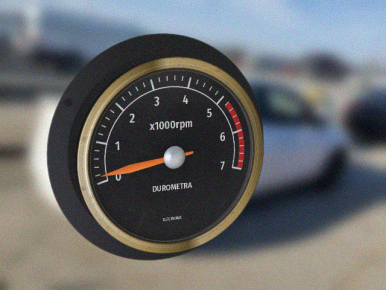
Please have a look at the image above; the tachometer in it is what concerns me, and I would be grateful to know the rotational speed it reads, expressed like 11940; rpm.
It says 200; rpm
